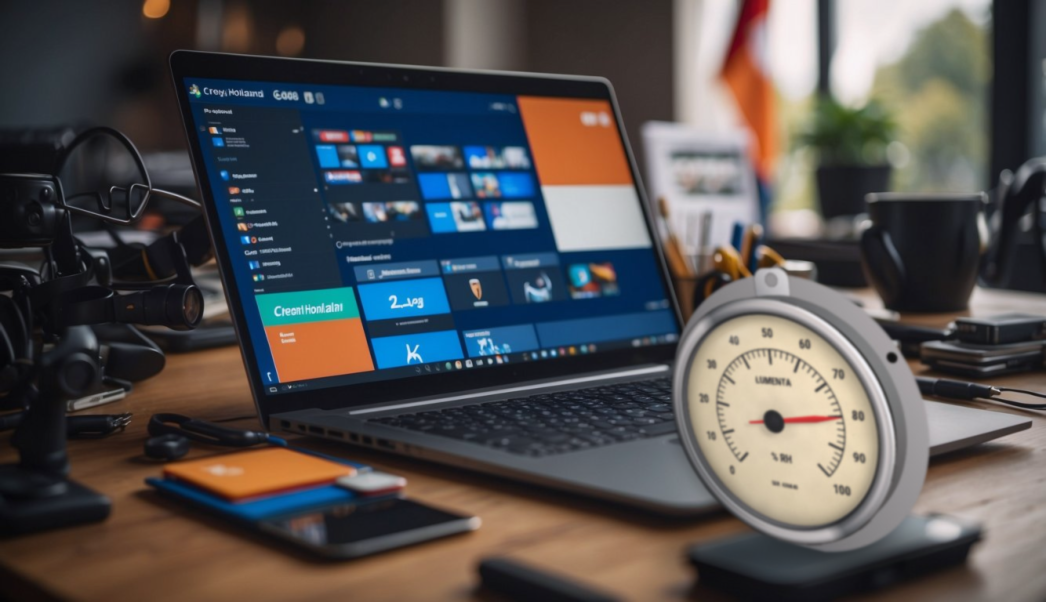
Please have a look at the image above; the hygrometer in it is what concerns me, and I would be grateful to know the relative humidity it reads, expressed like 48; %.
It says 80; %
